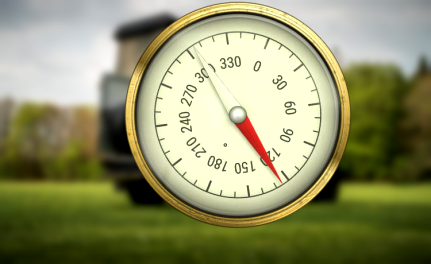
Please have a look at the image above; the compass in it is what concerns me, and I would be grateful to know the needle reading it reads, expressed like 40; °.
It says 125; °
